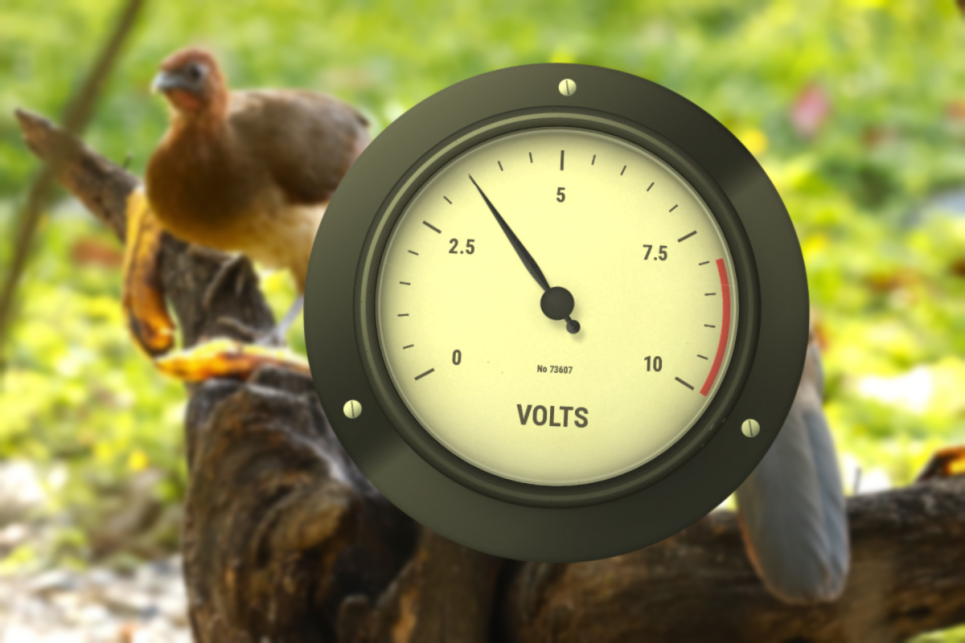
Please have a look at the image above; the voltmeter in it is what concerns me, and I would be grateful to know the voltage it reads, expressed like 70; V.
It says 3.5; V
